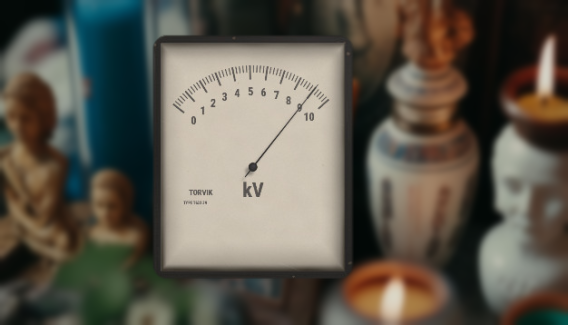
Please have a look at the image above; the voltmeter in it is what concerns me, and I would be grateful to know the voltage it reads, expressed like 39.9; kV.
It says 9; kV
